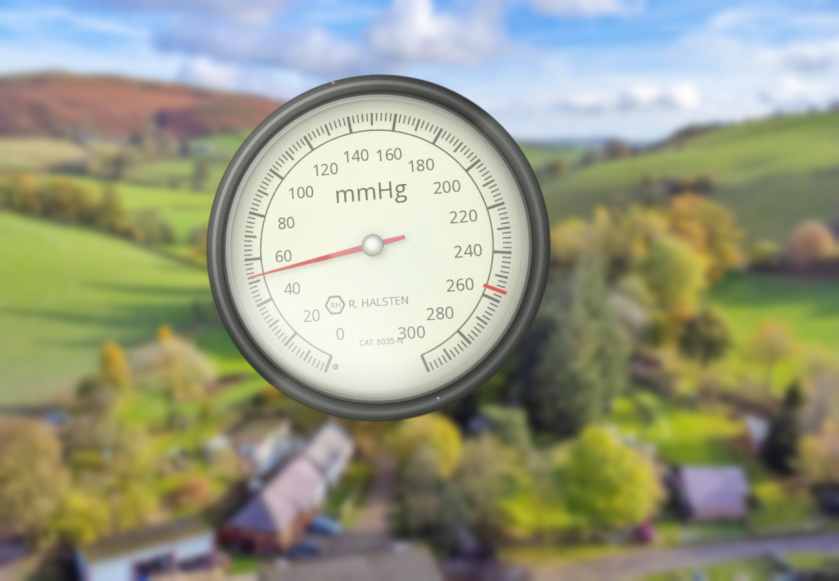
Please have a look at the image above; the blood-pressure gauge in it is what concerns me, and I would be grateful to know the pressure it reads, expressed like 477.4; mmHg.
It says 52; mmHg
